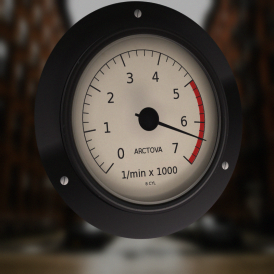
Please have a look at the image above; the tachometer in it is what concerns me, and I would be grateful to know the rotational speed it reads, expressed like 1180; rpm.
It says 6400; rpm
